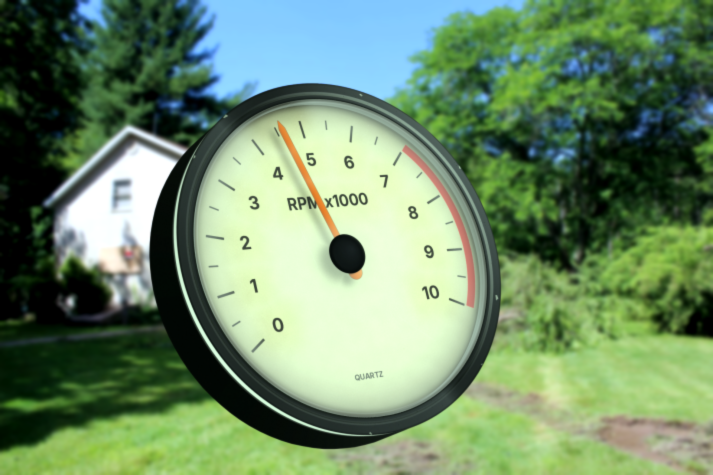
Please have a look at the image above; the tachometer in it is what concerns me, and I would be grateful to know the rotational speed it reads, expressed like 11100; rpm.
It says 4500; rpm
